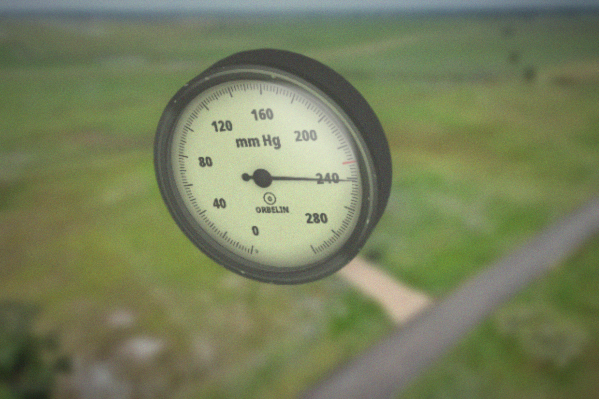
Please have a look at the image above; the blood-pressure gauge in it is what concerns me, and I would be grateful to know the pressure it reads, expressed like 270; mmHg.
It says 240; mmHg
